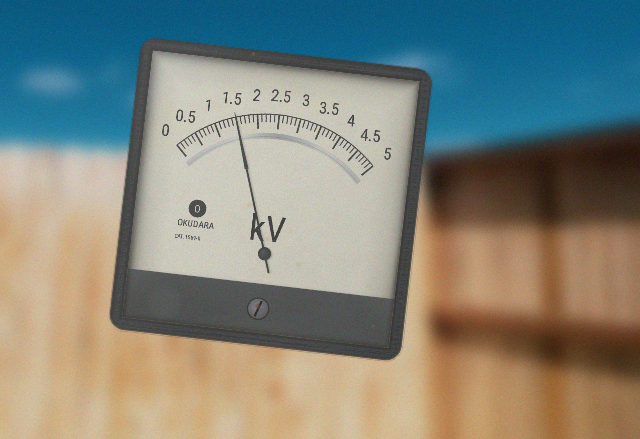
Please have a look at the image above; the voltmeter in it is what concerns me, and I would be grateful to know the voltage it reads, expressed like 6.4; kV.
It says 1.5; kV
